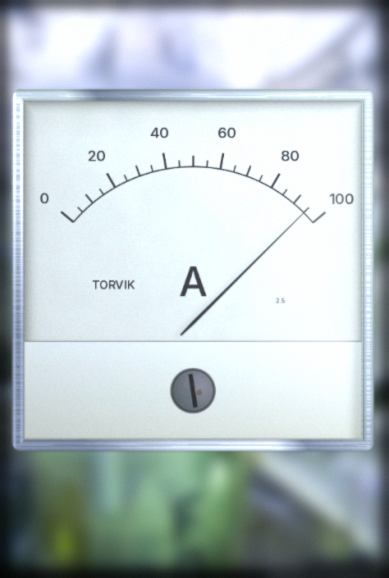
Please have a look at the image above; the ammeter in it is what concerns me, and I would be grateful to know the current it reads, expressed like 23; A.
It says 95; A
